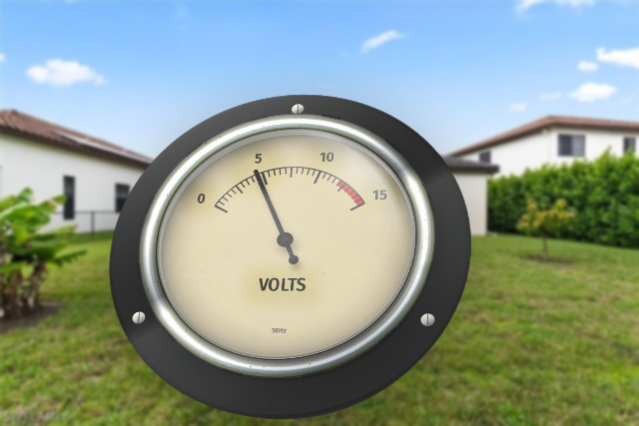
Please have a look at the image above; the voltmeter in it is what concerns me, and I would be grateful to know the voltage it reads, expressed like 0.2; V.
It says 4.5; V
